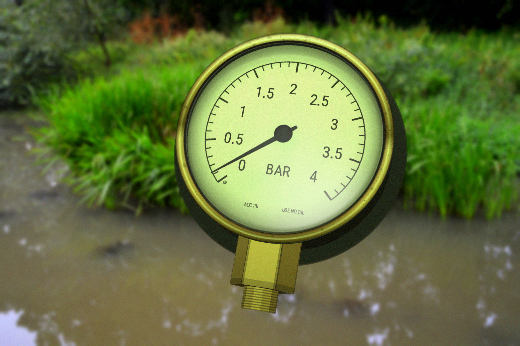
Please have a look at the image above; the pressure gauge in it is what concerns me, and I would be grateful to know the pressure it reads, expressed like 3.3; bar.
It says 0.1; bar
